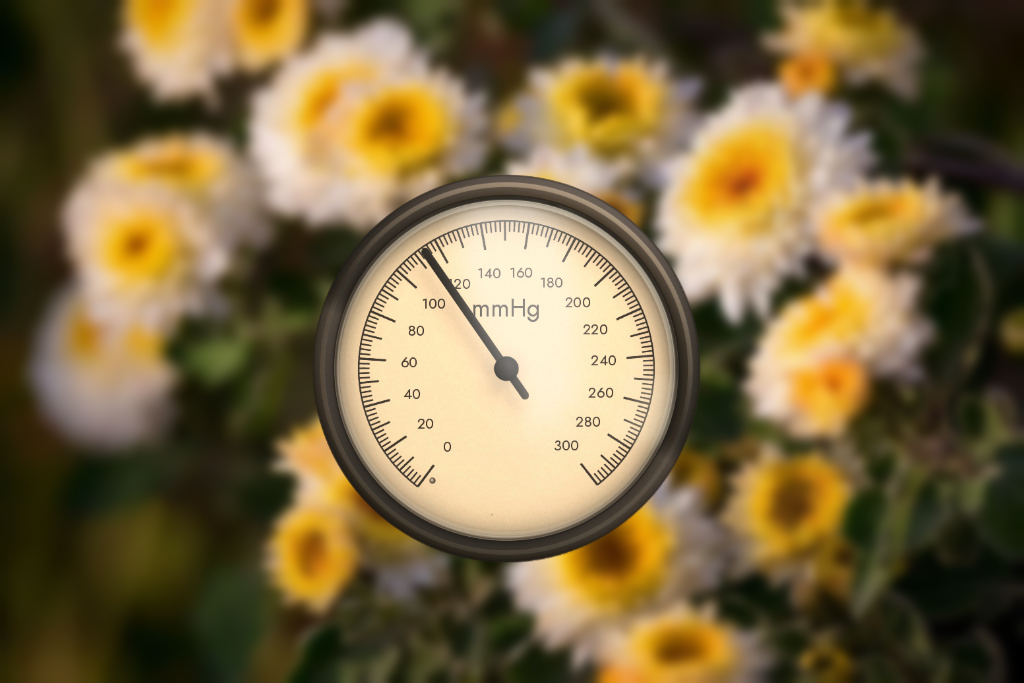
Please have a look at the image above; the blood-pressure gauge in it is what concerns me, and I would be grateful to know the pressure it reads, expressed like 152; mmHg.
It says 114; mmHg
